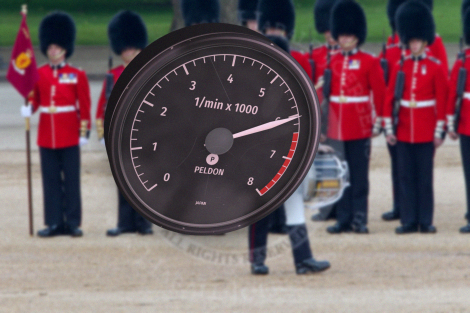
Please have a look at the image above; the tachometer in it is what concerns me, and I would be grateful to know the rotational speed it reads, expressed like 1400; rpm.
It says 6000; rpm
